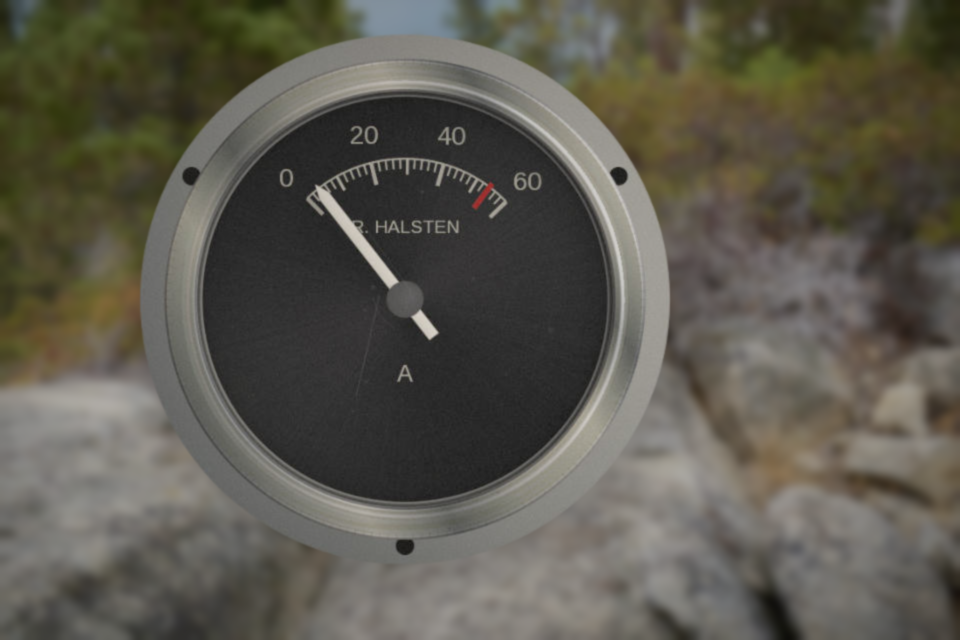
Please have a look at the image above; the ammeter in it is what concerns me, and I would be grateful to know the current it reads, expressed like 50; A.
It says 4; A
